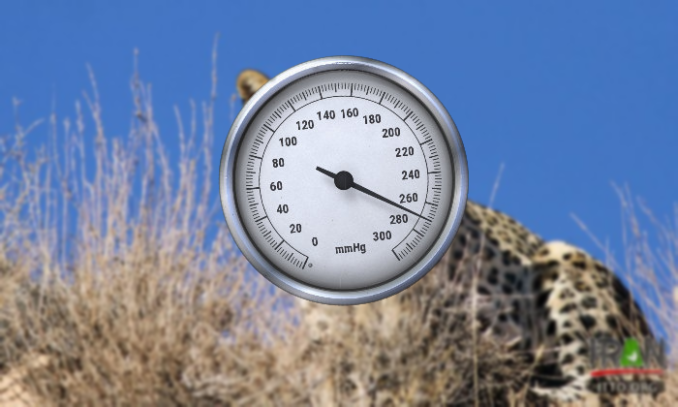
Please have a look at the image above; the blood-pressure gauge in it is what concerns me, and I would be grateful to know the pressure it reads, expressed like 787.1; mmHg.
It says 270; mmHg
